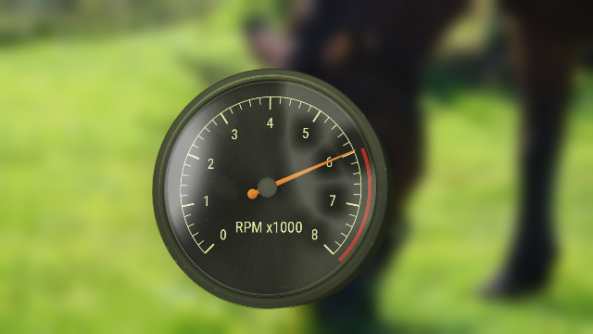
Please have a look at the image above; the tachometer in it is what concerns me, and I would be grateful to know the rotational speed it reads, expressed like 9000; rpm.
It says 6000; rpm
